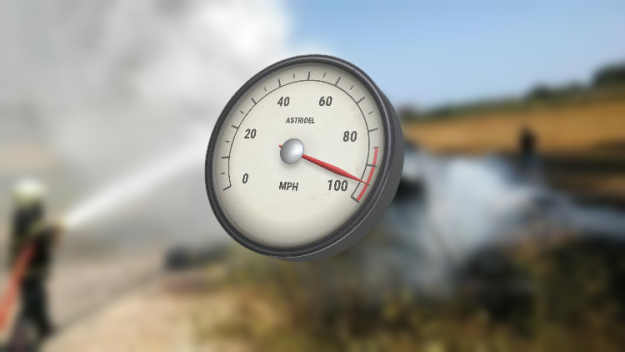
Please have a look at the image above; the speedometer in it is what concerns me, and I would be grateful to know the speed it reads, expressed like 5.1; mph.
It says 95; mph
